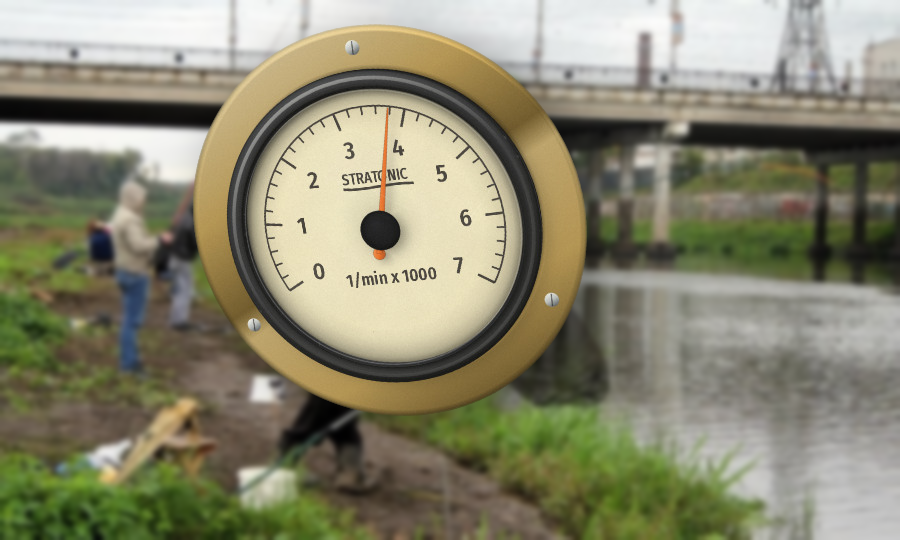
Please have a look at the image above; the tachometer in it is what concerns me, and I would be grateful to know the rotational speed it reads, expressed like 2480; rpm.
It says 3800; rpm
